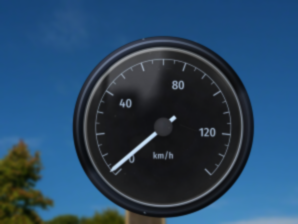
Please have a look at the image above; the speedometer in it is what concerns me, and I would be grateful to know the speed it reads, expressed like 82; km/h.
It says 2.5; km/h
